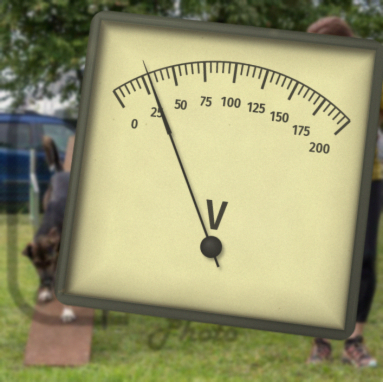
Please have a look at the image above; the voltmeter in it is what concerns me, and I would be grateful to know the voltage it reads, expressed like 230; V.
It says 30; V
